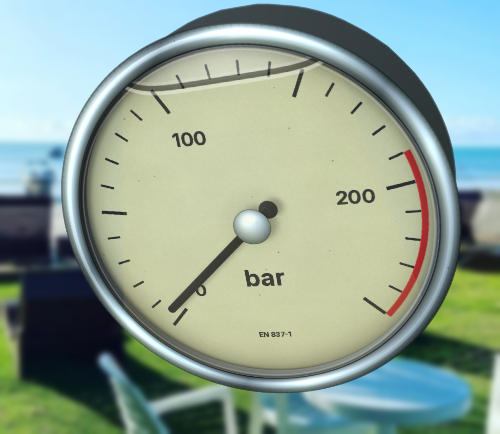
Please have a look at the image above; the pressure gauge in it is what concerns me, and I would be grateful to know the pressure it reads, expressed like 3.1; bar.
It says 5; bar
